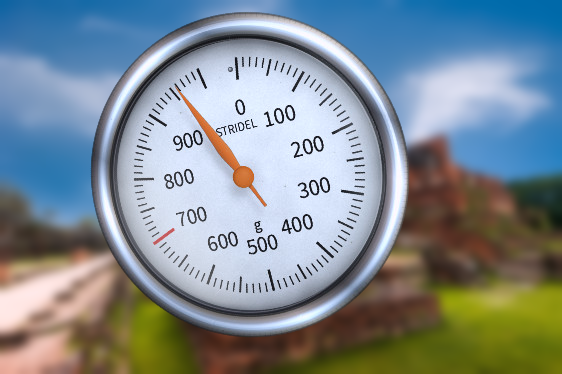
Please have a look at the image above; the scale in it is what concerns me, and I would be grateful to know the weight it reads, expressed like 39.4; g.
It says 960; g
